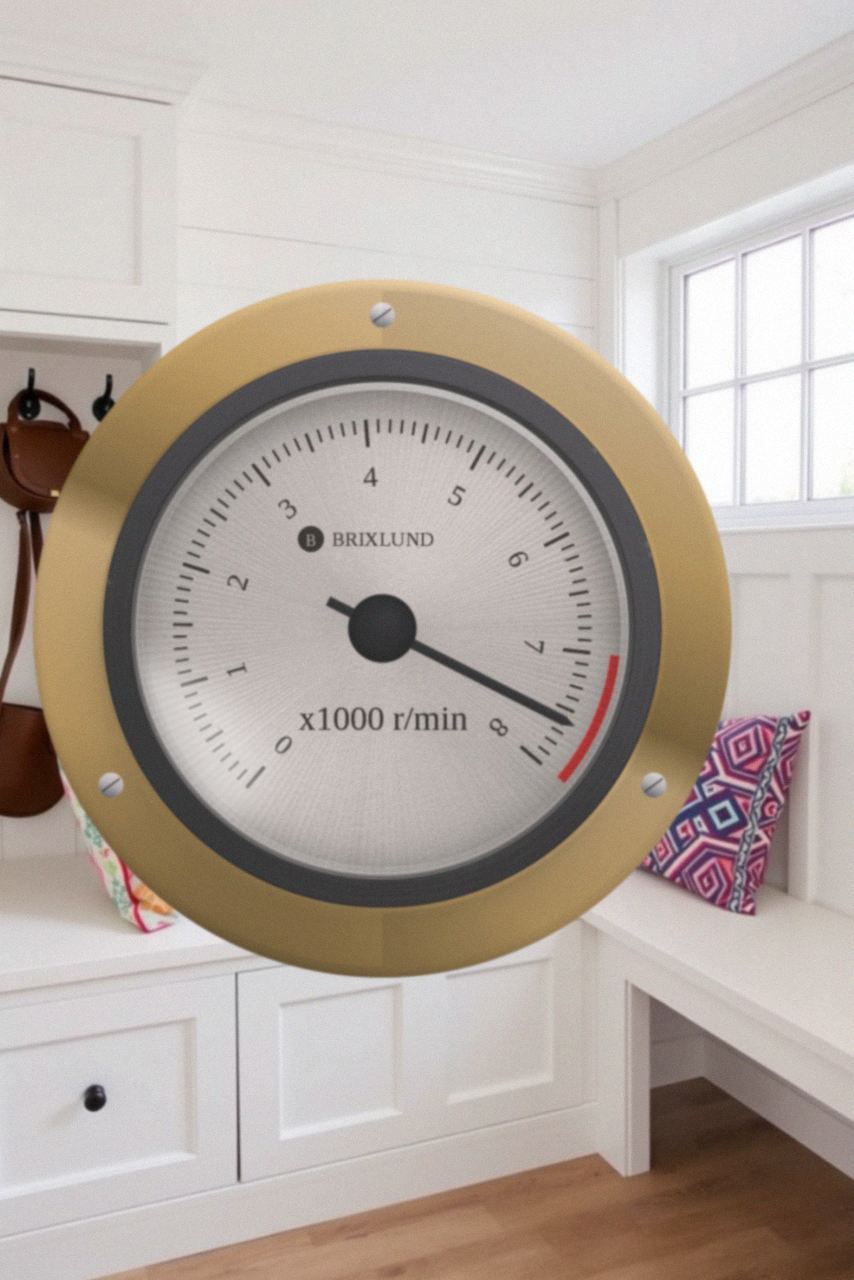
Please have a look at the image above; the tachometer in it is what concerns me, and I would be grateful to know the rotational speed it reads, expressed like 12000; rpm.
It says 7600; rpm
